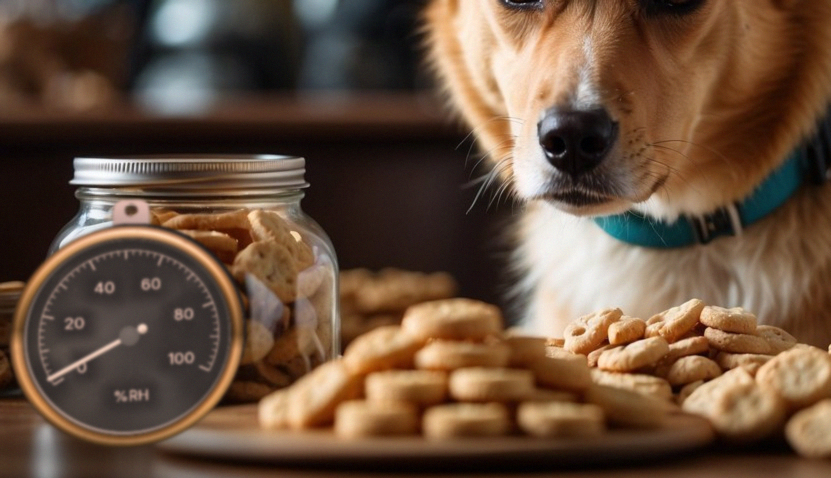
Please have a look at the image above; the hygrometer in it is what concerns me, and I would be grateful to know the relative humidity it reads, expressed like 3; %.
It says 2; %
